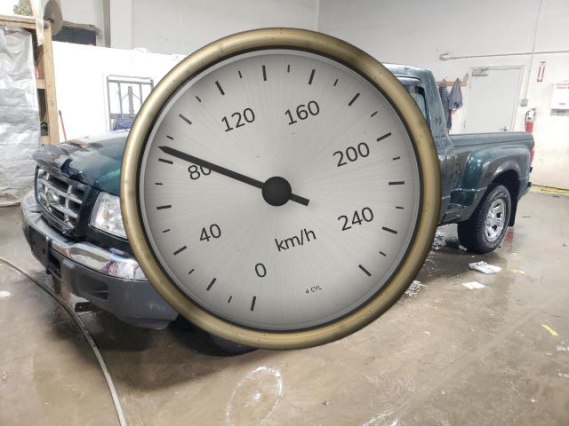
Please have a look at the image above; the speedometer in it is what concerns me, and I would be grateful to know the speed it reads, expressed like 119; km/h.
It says 85; km/h
